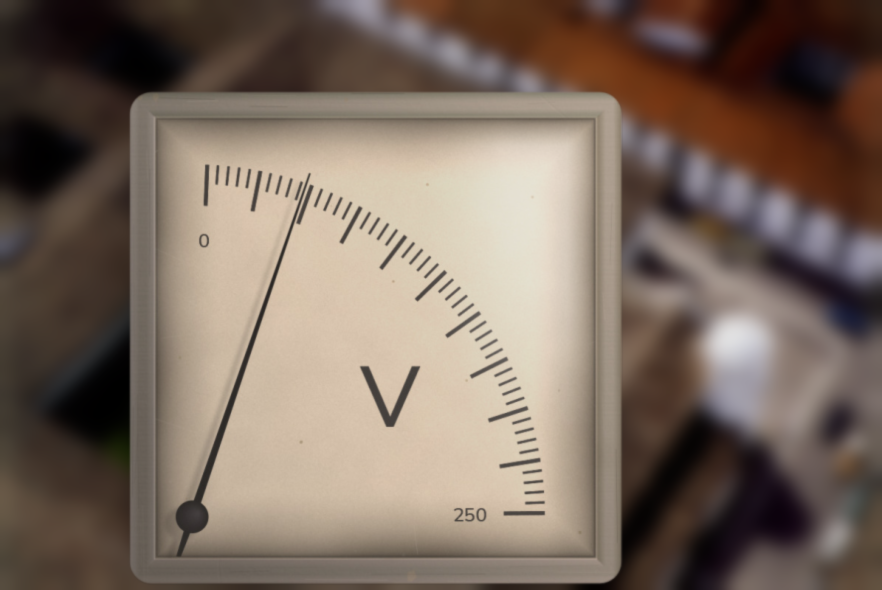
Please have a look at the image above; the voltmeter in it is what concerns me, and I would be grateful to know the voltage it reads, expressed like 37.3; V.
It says 47.5; V
